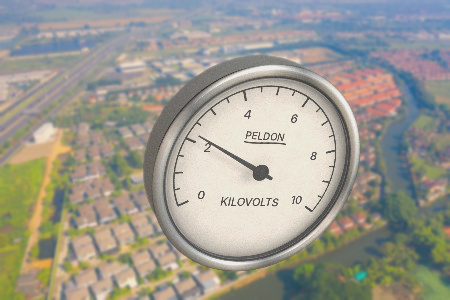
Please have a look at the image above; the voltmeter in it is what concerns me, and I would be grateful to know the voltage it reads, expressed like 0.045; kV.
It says 2.25; kV
